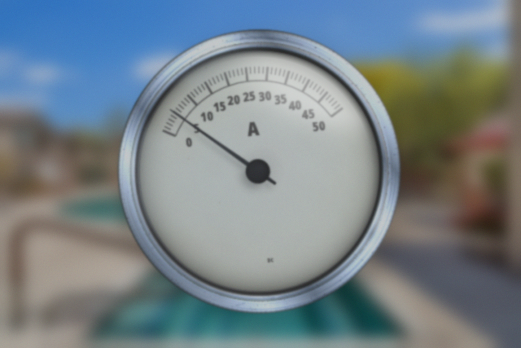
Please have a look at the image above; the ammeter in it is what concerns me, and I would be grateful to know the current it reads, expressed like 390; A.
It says 5; A
